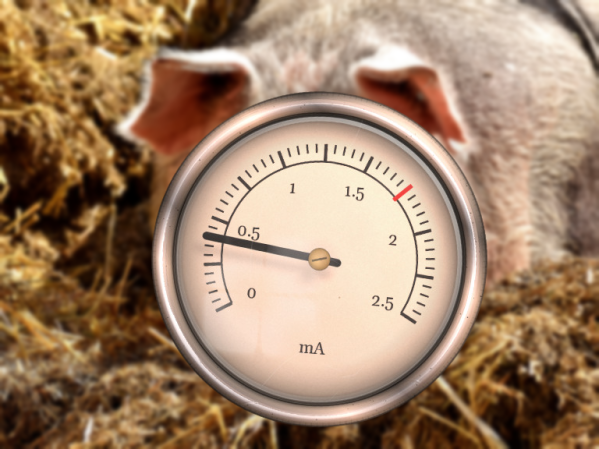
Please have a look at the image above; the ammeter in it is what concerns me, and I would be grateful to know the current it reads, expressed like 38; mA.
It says 0.4; mA
